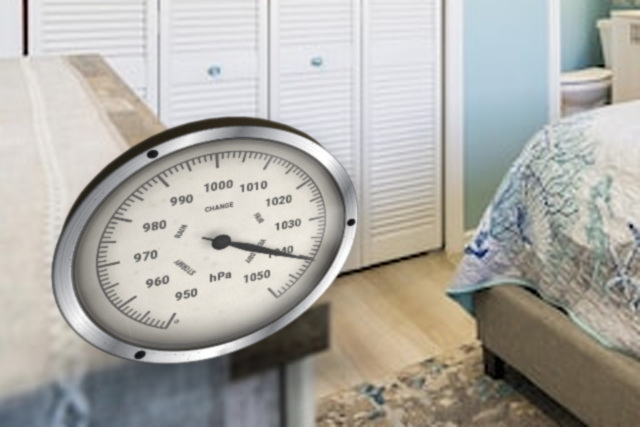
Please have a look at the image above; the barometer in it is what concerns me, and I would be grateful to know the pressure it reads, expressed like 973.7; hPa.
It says 1040; hPa
